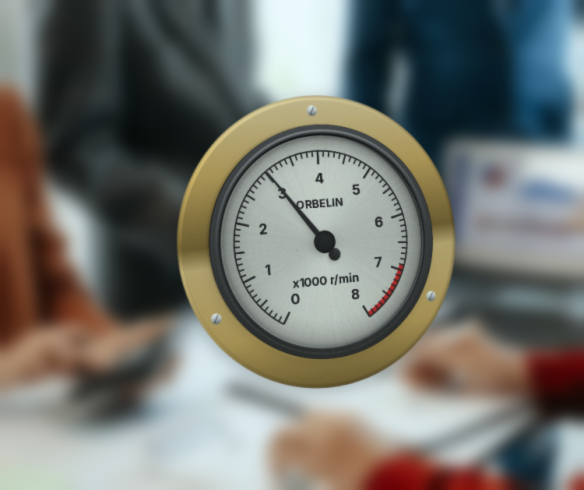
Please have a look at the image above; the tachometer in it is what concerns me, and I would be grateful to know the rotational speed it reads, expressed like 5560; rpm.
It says 3000; rpm
